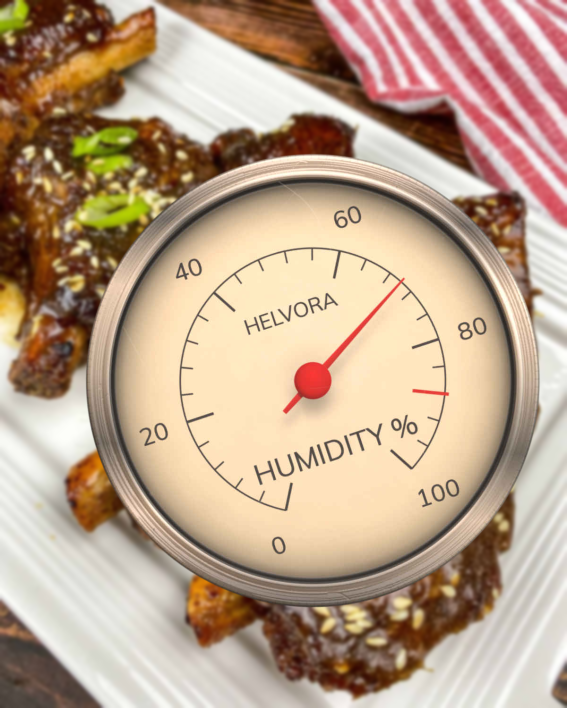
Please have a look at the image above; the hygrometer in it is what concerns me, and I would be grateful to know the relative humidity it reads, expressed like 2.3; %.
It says 70; %
